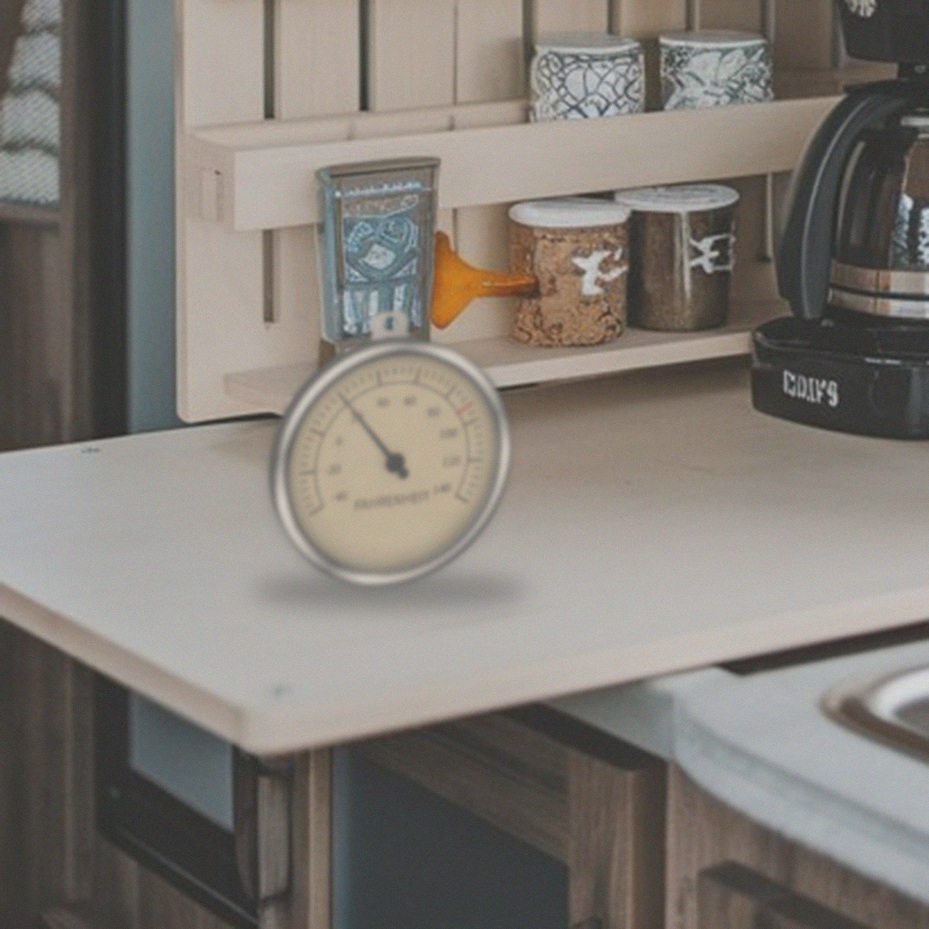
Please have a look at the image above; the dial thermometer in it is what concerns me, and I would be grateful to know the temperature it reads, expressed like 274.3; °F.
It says 20; °F
